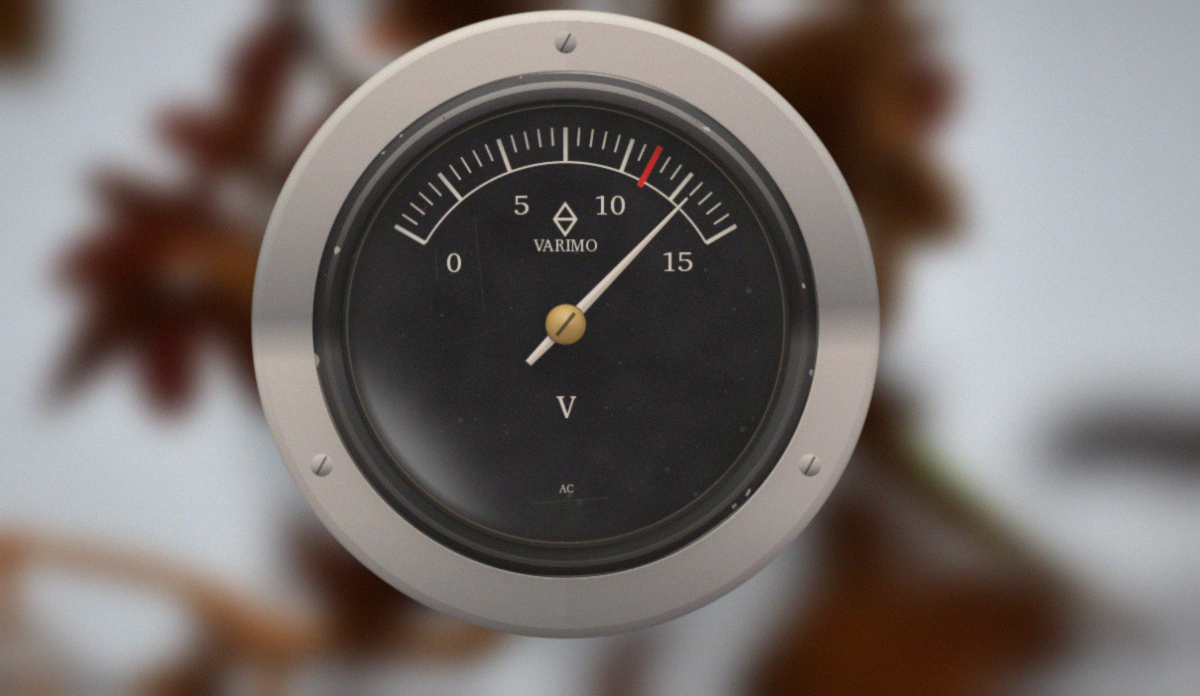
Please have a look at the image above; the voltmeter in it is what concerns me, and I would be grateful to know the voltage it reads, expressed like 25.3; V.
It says 13; V
